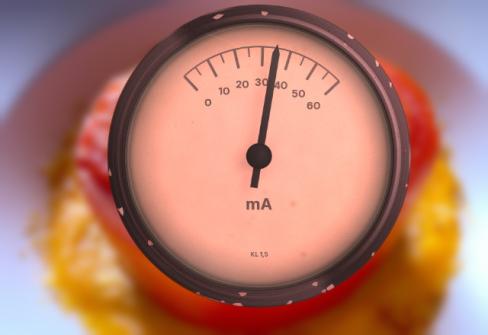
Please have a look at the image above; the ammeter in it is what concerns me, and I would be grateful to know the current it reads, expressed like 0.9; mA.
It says 35; mA
